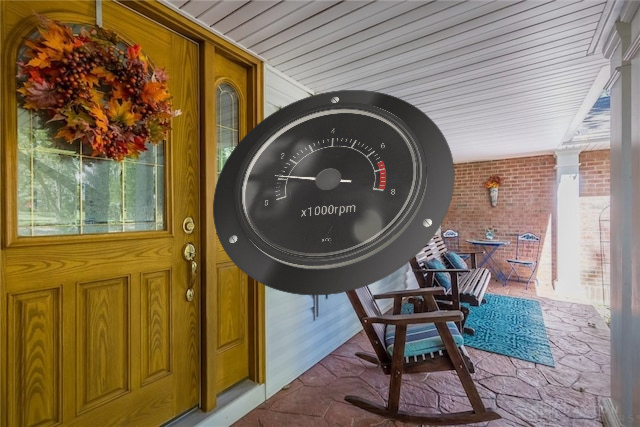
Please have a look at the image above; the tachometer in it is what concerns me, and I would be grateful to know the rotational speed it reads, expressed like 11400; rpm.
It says 1000; rpm
